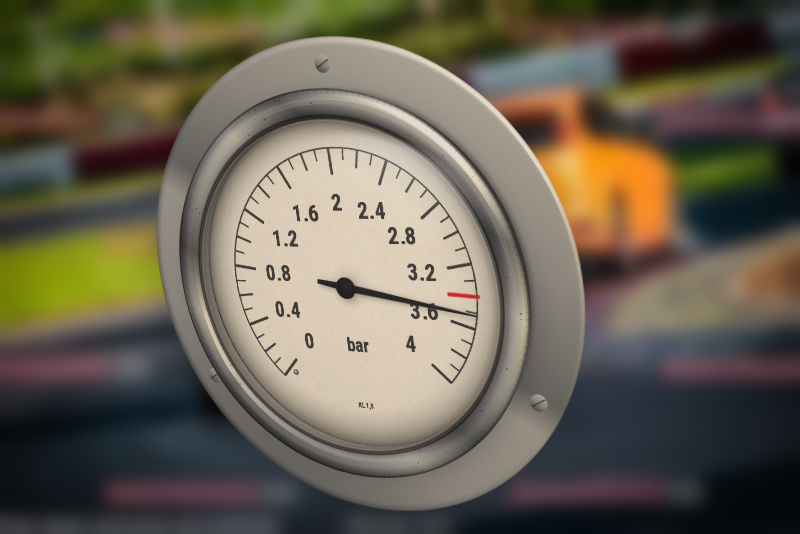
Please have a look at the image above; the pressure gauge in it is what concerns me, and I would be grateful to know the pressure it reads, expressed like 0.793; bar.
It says 3.5; bar
